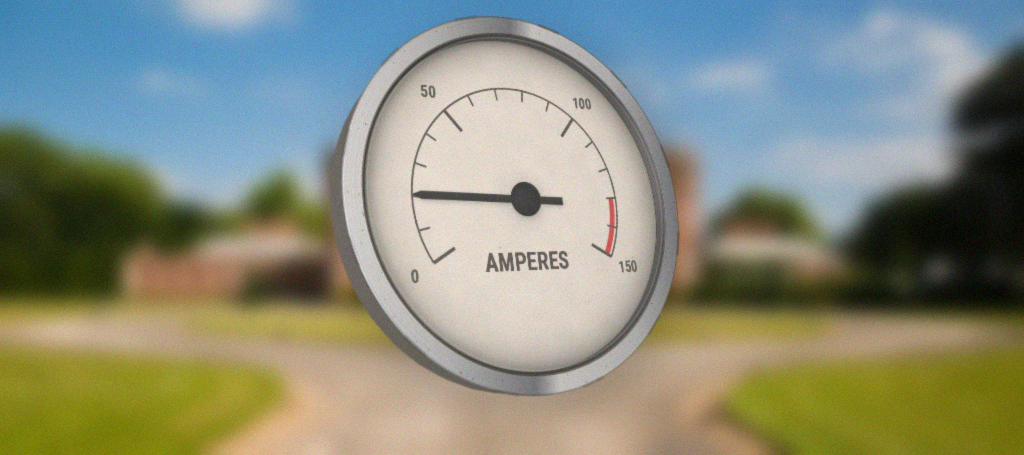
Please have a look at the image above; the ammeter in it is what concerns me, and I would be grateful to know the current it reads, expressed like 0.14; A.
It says 20; A
